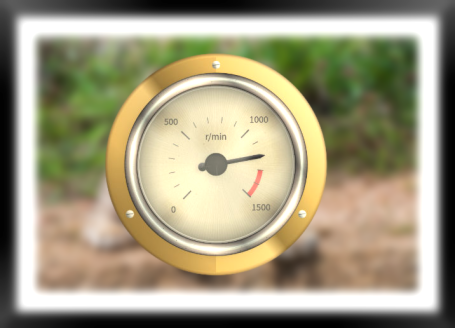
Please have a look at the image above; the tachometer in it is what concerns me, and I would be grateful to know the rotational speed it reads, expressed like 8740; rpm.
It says 1200; rpm
